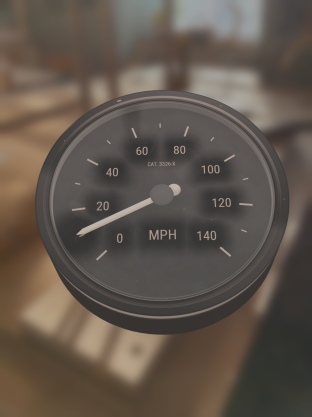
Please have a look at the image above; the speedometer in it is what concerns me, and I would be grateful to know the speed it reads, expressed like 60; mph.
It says 10; mph
